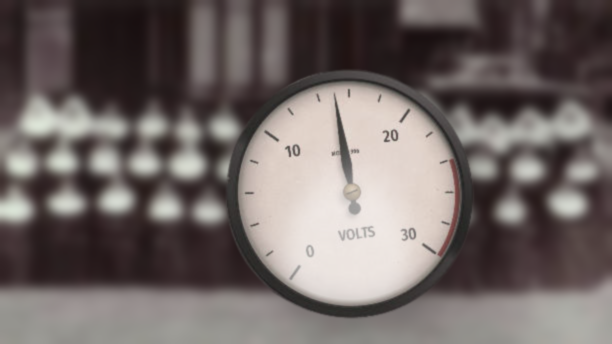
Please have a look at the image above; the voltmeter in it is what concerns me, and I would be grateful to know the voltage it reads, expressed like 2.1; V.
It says 15; V
